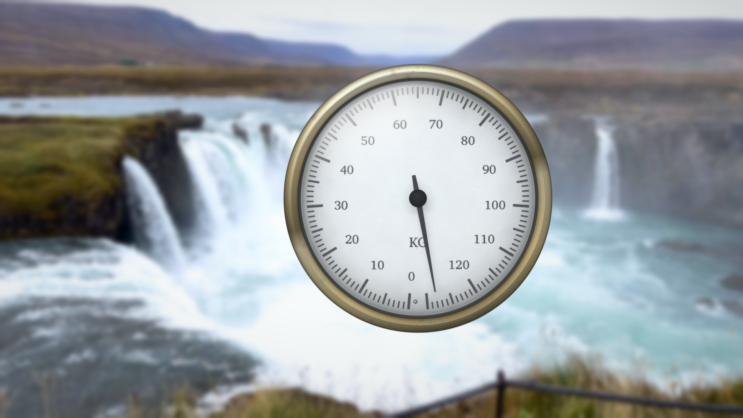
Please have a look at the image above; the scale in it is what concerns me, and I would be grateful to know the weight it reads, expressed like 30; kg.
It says 128; kg
